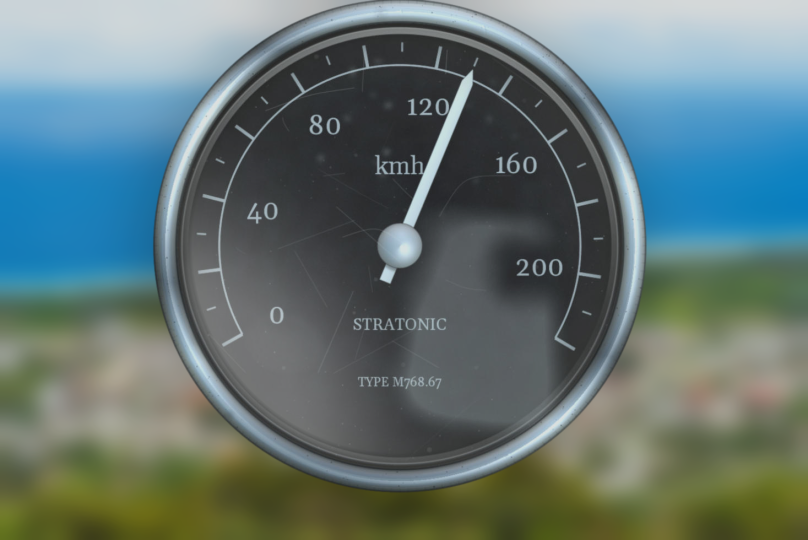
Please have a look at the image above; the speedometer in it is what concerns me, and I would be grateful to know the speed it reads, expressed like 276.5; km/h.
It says 130; km/h
